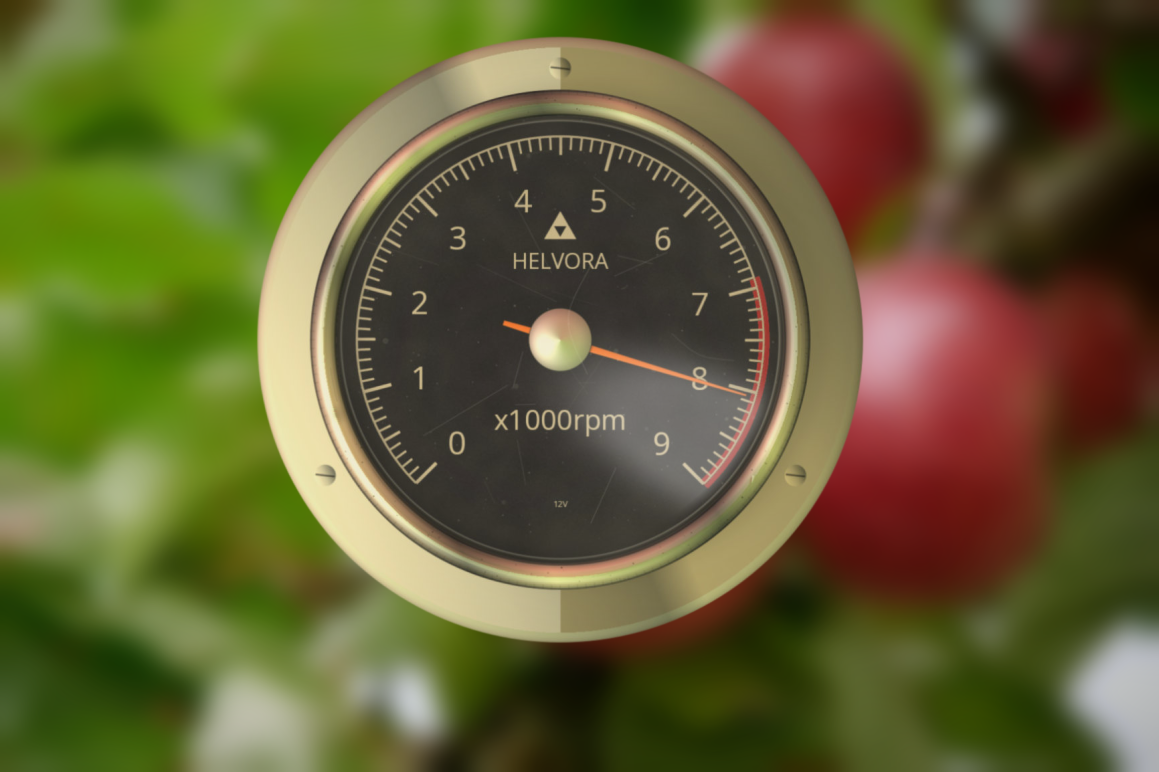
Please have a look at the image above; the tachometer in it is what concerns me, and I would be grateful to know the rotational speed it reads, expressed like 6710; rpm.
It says 8050; rpm
